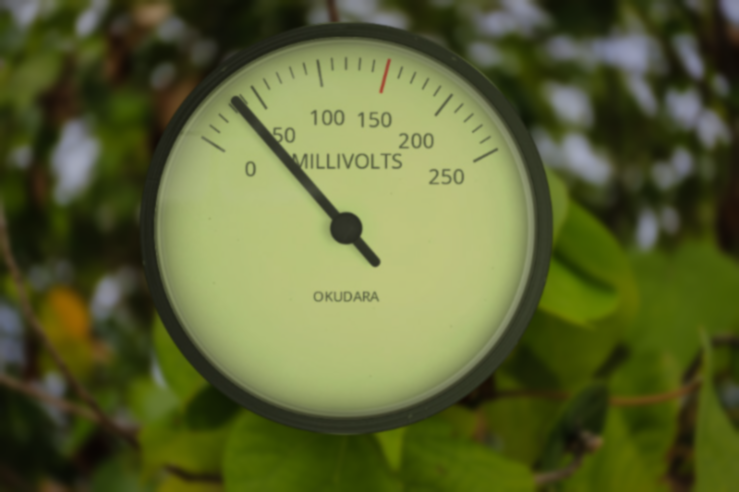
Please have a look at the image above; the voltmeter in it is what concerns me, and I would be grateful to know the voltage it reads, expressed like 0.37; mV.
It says 35; mV
